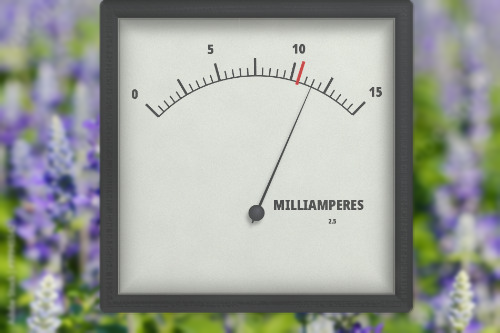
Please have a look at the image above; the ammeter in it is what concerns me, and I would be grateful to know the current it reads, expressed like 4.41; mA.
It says 11.5; mA
